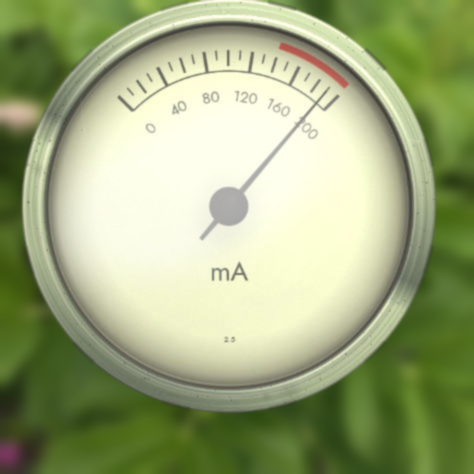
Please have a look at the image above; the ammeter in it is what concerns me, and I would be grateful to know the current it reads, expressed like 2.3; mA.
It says 190; mA
